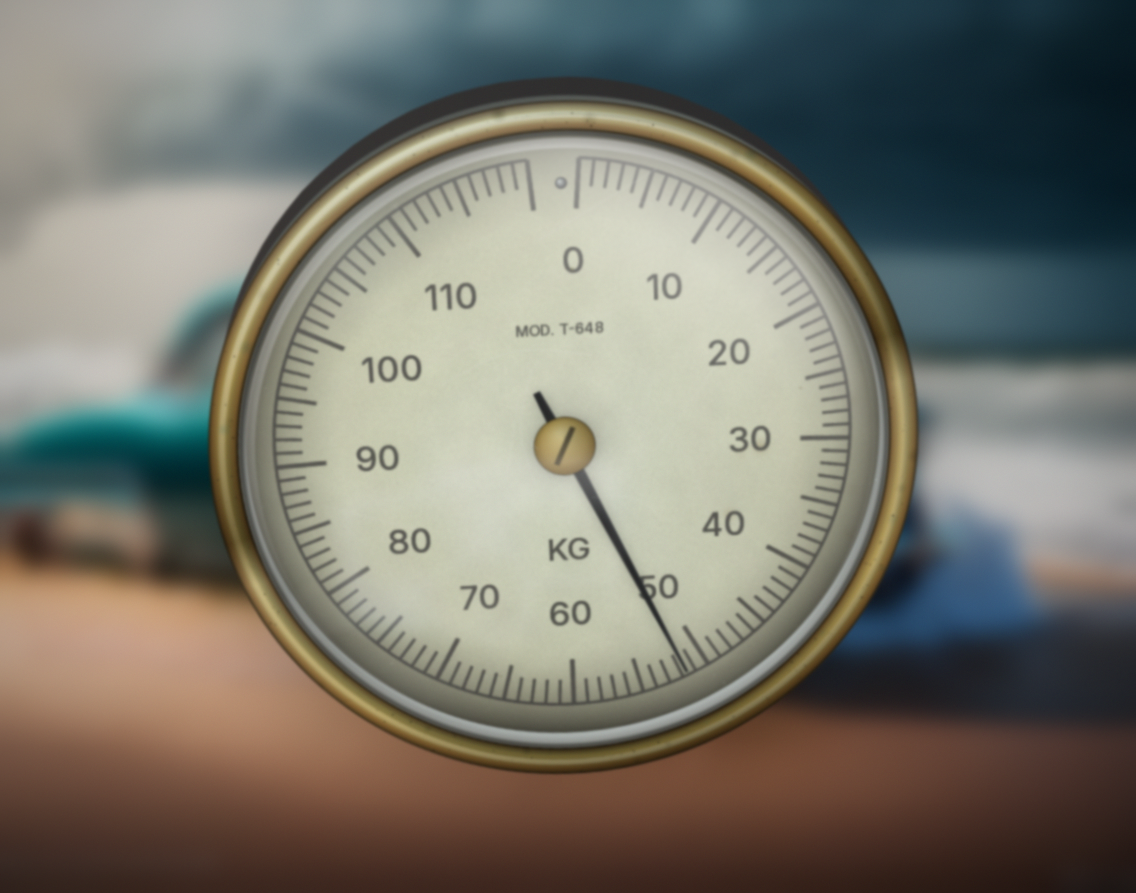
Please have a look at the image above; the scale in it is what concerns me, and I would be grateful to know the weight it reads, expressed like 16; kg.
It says 51.5; kg
